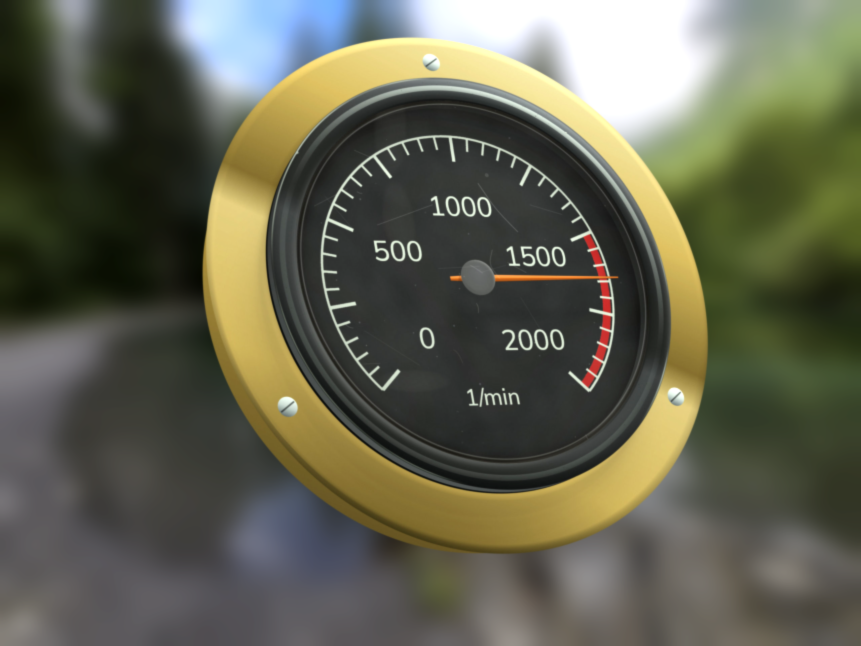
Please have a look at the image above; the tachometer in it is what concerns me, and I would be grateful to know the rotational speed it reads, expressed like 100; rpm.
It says 1650; rpm
